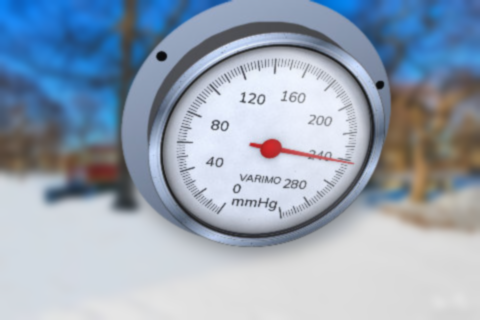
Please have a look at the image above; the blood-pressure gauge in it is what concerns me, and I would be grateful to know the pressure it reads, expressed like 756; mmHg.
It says 240; mmHg
